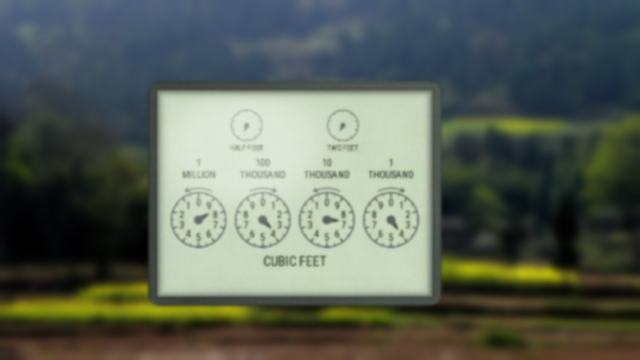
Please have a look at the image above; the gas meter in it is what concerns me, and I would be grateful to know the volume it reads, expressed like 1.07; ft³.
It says 837400; ft³
